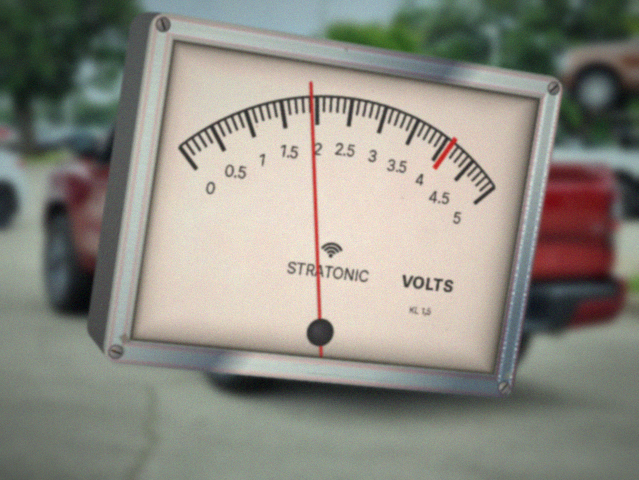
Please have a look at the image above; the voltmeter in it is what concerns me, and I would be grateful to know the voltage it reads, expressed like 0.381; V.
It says 1.9; V
